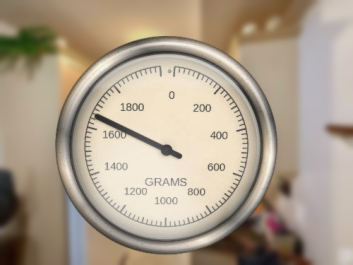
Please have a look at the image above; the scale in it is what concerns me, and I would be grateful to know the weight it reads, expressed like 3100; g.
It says 1660; g
